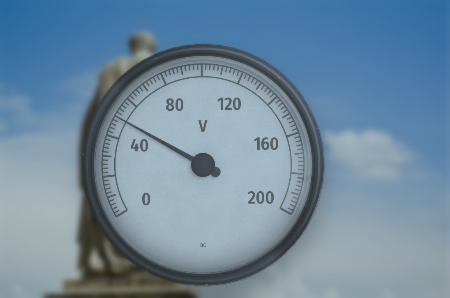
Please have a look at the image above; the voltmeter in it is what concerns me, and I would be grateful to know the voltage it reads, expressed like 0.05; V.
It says 50; V
